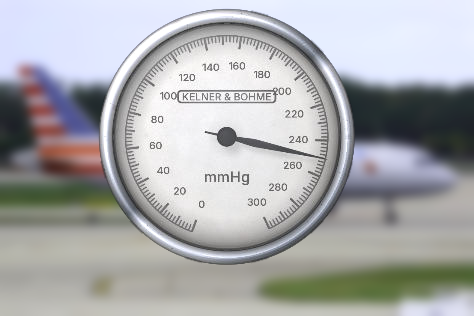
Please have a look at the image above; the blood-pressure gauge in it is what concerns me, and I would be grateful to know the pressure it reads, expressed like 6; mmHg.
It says 250; mmHg
